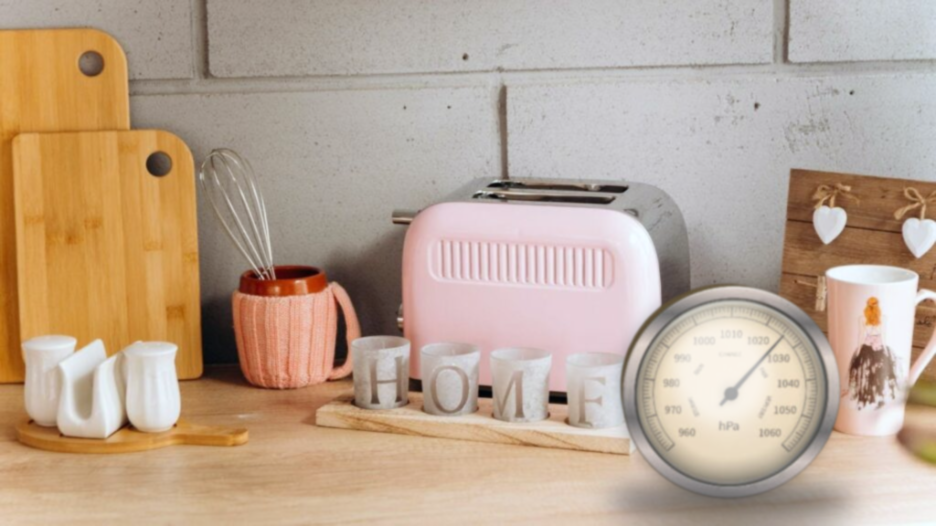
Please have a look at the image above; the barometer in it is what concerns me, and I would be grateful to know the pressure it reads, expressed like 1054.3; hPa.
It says 1025; hPa
